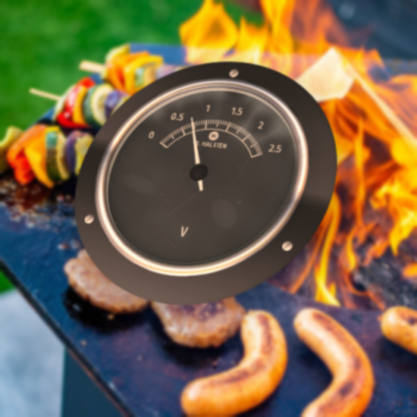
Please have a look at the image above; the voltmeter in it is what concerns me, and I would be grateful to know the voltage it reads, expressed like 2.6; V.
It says 0.75; V
